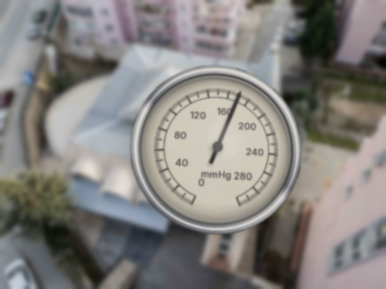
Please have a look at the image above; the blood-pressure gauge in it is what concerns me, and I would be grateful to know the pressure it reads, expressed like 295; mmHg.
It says 170; mmHg
